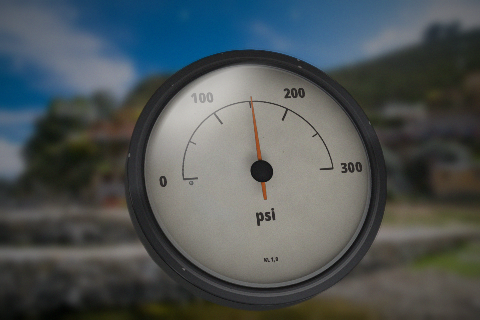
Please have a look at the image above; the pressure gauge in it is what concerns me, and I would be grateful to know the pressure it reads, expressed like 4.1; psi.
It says 150; psi
